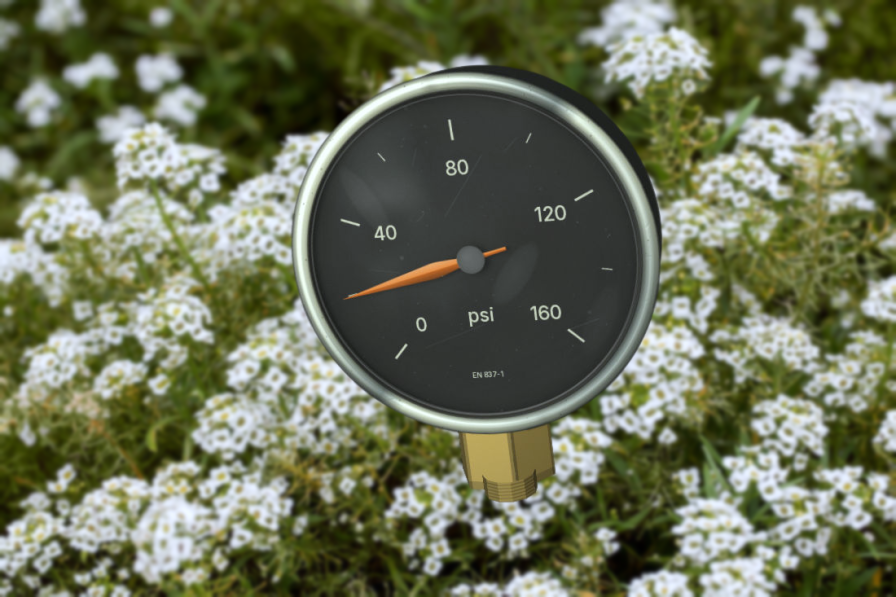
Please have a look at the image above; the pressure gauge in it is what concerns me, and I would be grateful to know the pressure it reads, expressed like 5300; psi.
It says 20; psi
